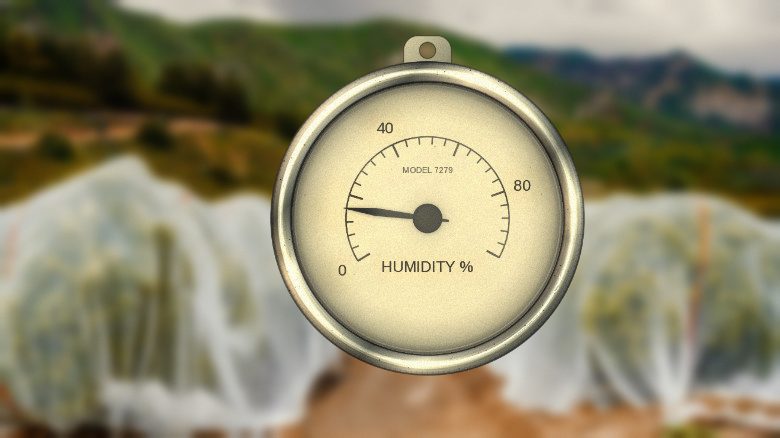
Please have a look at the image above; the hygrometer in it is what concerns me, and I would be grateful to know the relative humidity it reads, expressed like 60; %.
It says 16; %
